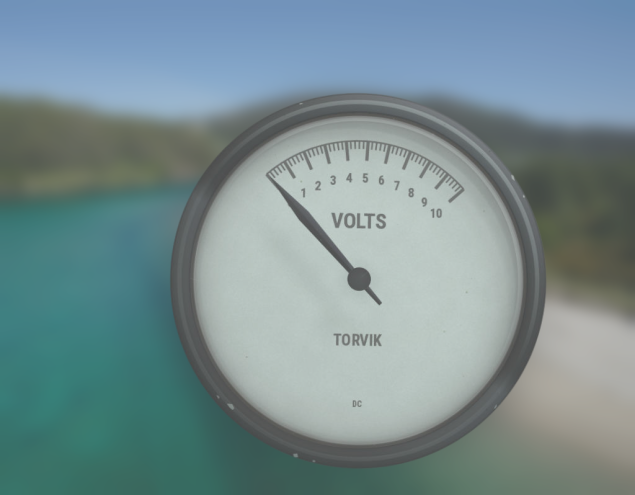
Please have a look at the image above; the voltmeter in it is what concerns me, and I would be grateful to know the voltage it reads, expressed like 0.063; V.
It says 0; V
